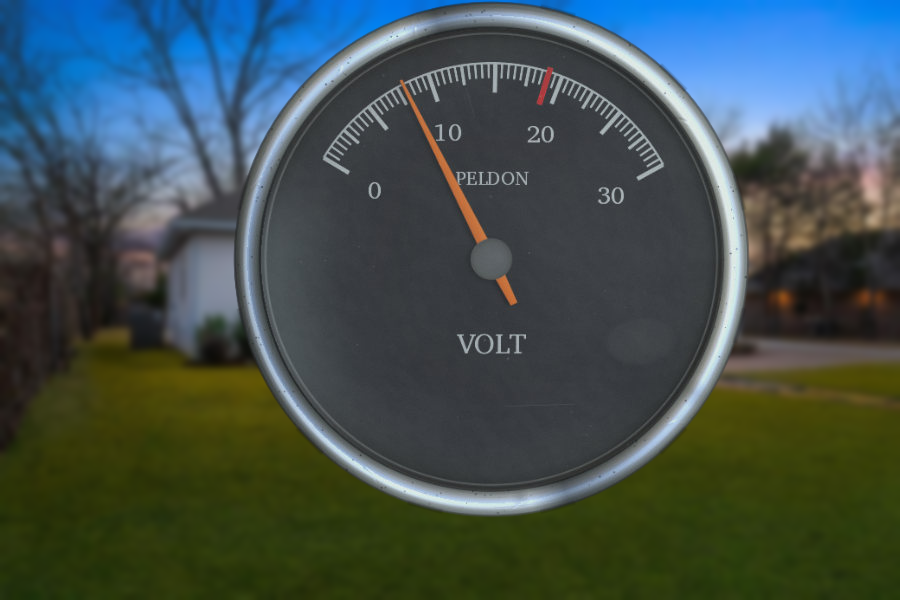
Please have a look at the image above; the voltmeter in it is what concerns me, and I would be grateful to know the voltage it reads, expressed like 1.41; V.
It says 8; V
